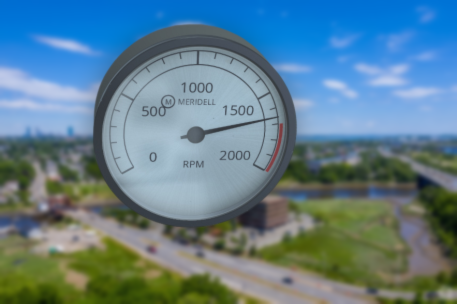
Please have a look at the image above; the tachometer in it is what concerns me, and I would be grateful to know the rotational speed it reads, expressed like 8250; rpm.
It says 1650; rpm
